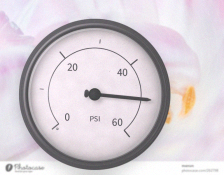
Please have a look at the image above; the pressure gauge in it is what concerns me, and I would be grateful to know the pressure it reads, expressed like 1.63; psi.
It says 50; psi
